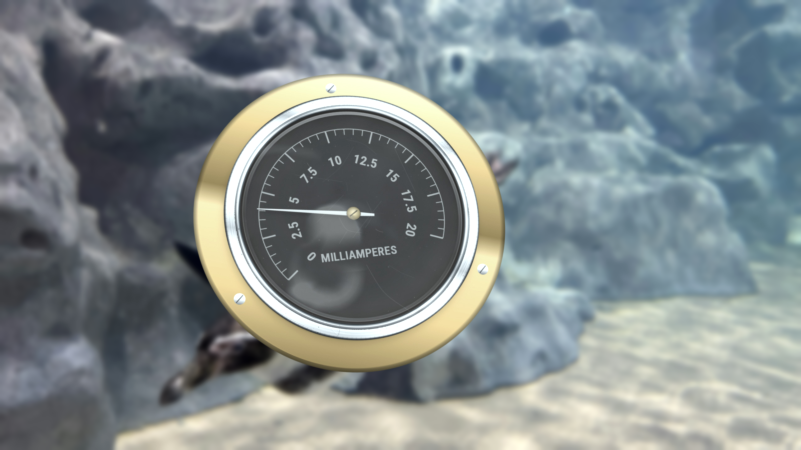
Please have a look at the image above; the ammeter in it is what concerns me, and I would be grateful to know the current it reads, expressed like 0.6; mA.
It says 4; mA
